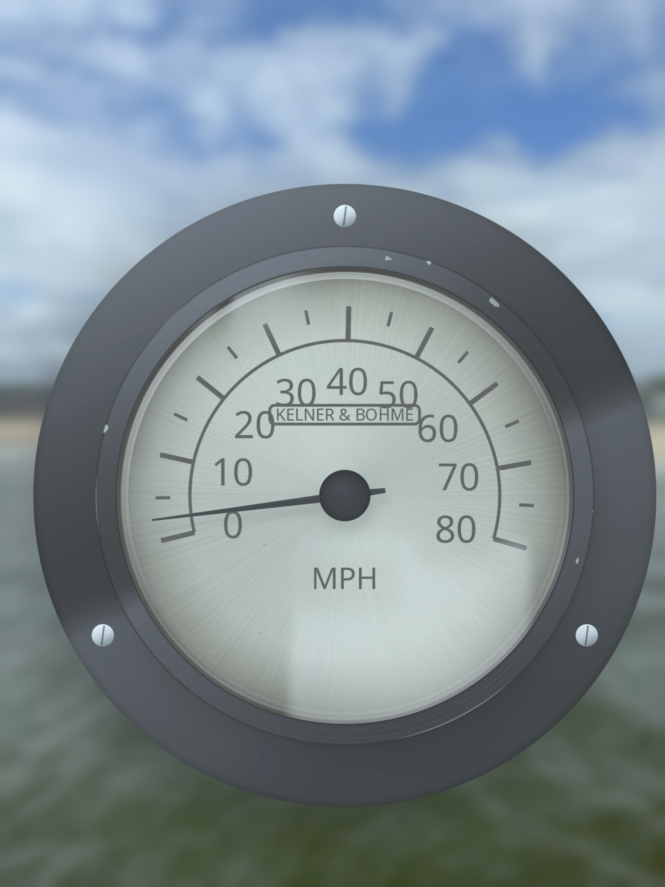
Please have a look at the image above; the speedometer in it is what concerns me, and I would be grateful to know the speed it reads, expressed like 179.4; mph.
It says 2.5; mph
